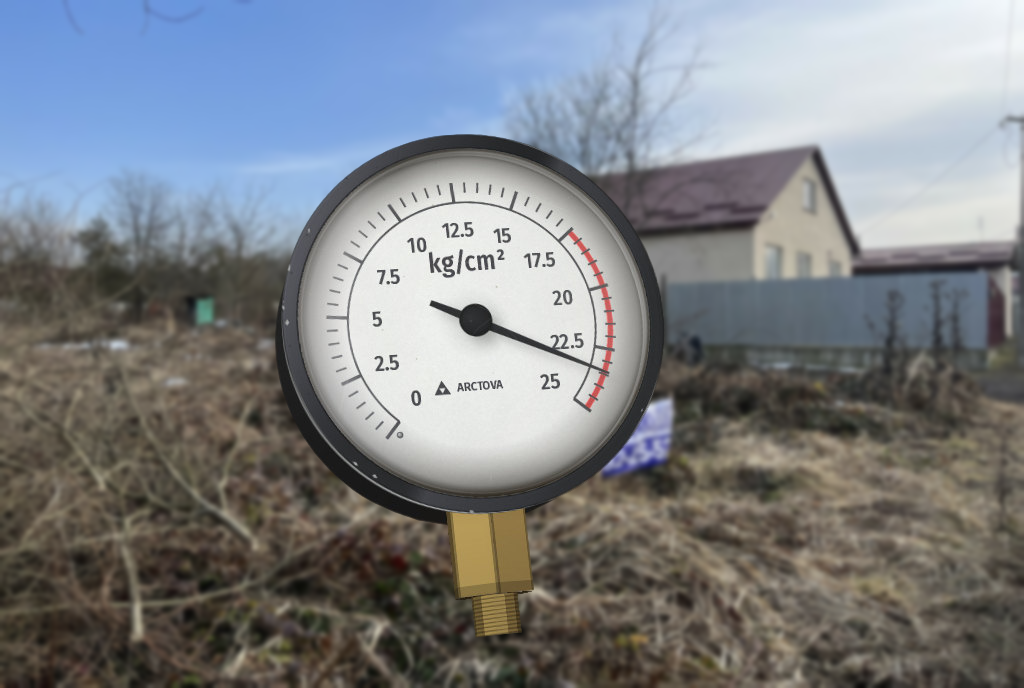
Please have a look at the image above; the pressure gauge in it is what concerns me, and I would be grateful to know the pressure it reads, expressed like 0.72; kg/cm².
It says 23.5; kg/cm²
